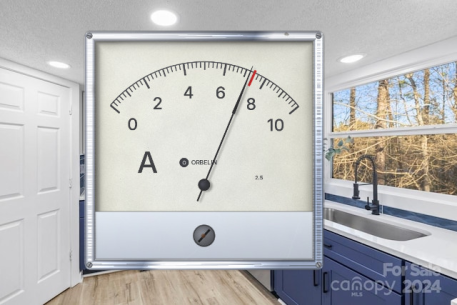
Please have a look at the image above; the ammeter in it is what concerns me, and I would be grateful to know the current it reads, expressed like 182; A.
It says 7.2; A
